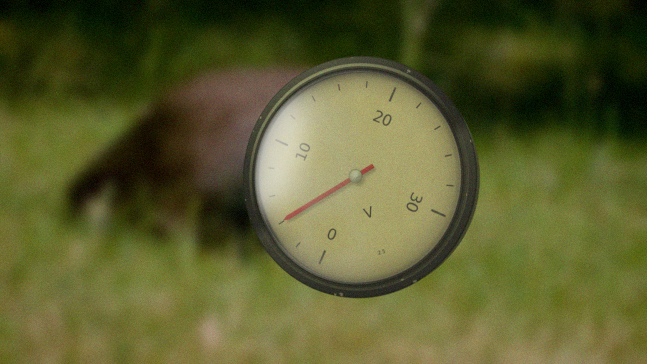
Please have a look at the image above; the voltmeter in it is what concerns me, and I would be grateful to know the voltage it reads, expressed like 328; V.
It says 4; V
